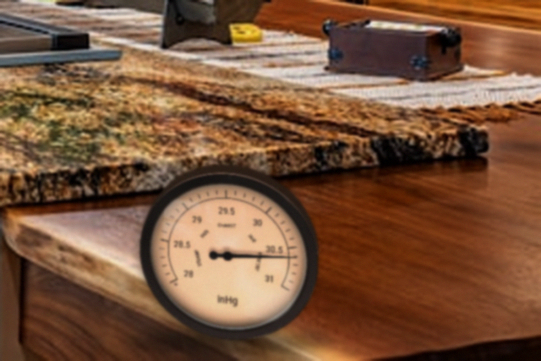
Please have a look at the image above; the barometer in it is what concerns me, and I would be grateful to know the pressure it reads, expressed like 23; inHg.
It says 30.6; inHg
